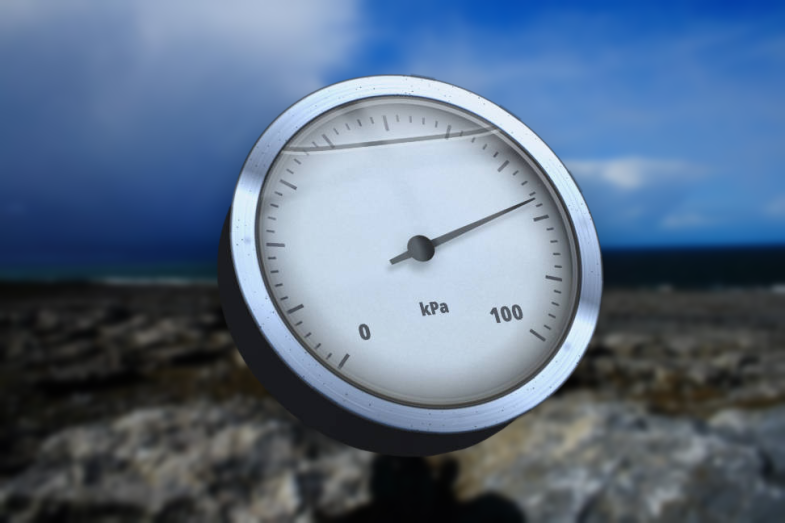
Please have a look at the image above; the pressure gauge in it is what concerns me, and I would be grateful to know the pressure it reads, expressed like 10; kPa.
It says 77; kPa
